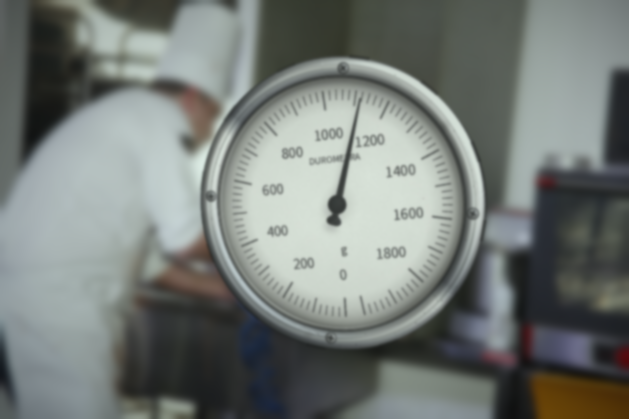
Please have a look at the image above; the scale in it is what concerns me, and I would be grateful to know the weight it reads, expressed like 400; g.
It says 1120; g
